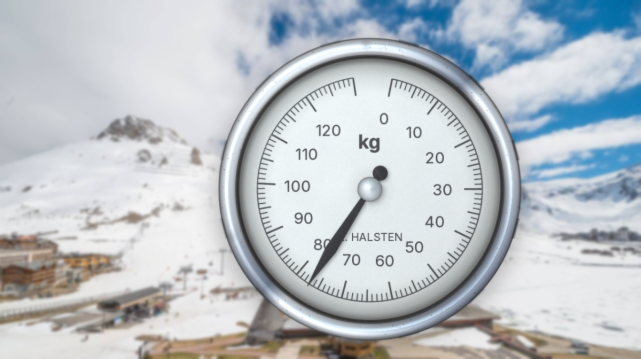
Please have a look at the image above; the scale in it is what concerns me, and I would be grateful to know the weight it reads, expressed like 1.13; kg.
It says 77; kg
